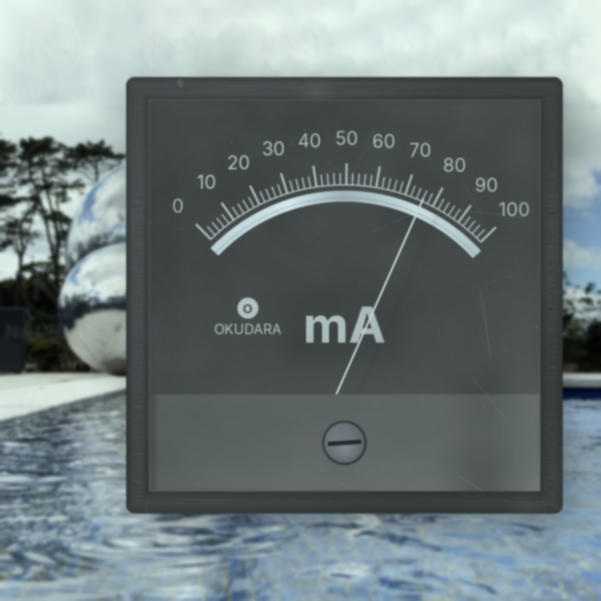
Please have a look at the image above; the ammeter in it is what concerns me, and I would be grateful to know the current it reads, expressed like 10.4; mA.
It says 76; mA
